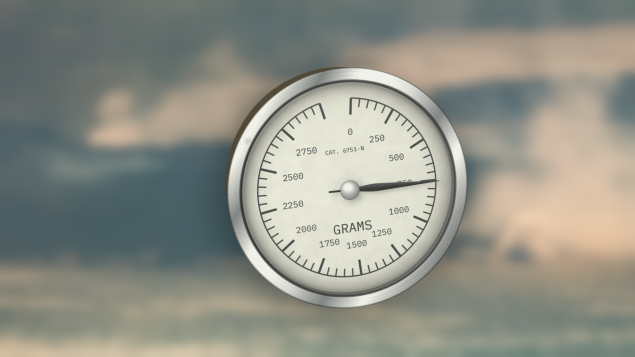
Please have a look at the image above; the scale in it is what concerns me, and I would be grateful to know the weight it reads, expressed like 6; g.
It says 750; g
